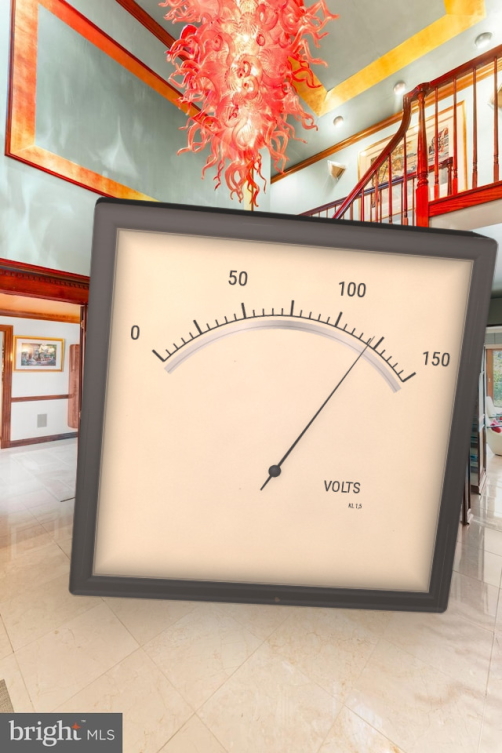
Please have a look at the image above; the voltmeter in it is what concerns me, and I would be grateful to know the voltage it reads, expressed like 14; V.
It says 120; V
